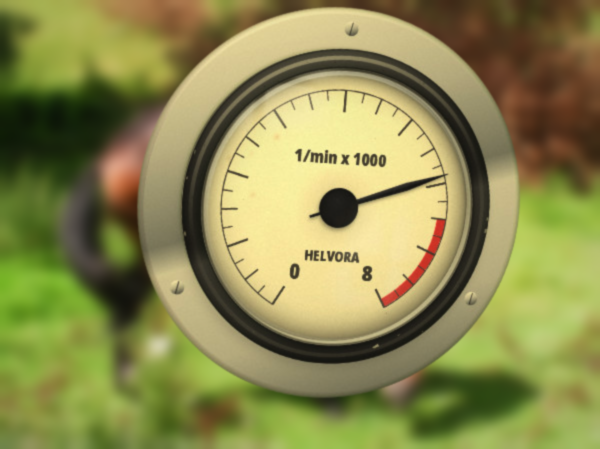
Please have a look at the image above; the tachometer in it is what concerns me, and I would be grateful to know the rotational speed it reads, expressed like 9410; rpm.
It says 5875; rpm
